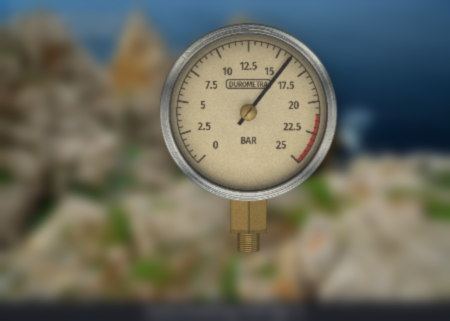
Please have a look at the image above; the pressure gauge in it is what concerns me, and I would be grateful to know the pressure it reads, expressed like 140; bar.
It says 16; bar
